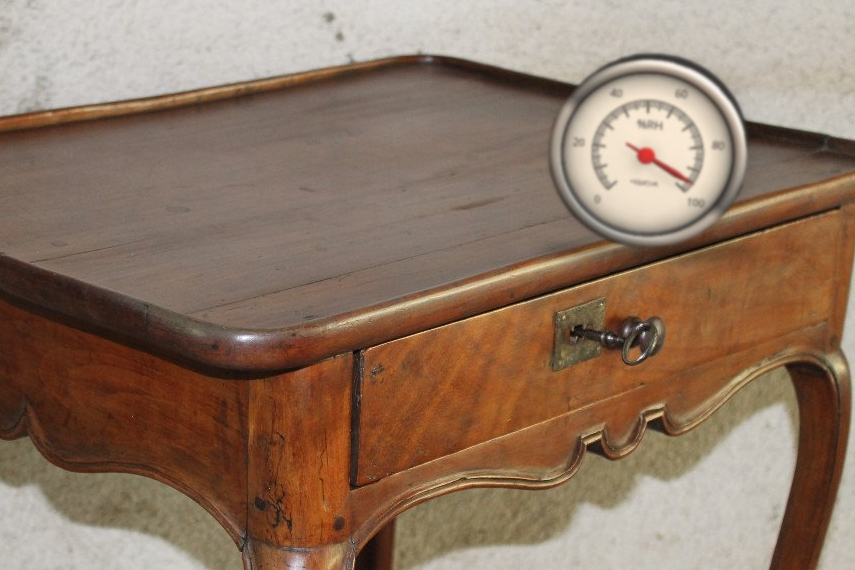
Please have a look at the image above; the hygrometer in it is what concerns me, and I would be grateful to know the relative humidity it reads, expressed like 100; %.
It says 95; %
